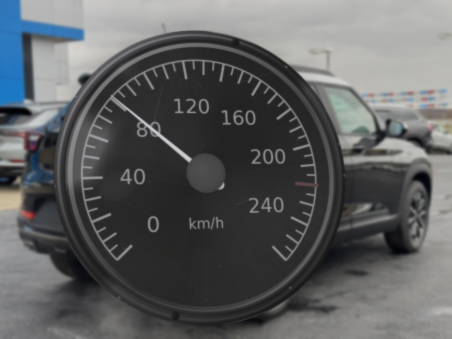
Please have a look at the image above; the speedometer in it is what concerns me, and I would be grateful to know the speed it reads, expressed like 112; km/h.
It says 80; km/h
